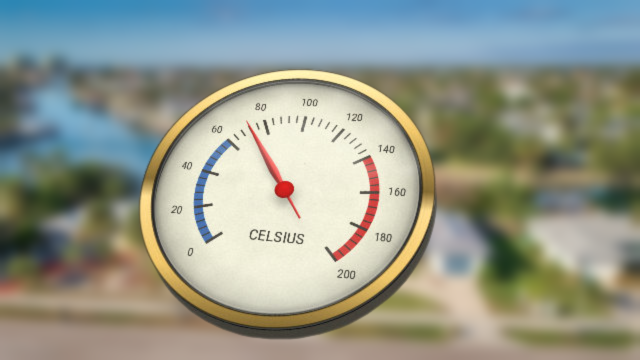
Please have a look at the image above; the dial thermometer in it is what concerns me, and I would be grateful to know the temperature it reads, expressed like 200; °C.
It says 72; °C
